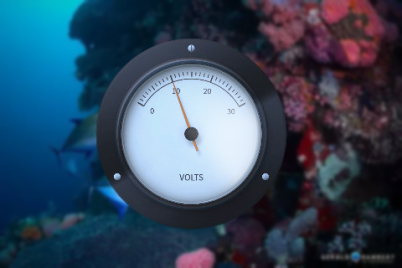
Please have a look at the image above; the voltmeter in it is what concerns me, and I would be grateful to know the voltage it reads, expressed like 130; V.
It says 10; V
